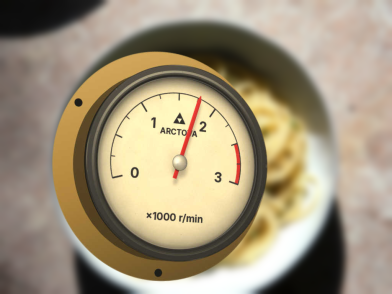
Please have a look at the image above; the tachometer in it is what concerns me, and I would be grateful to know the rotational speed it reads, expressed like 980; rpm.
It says 1750; rpm
